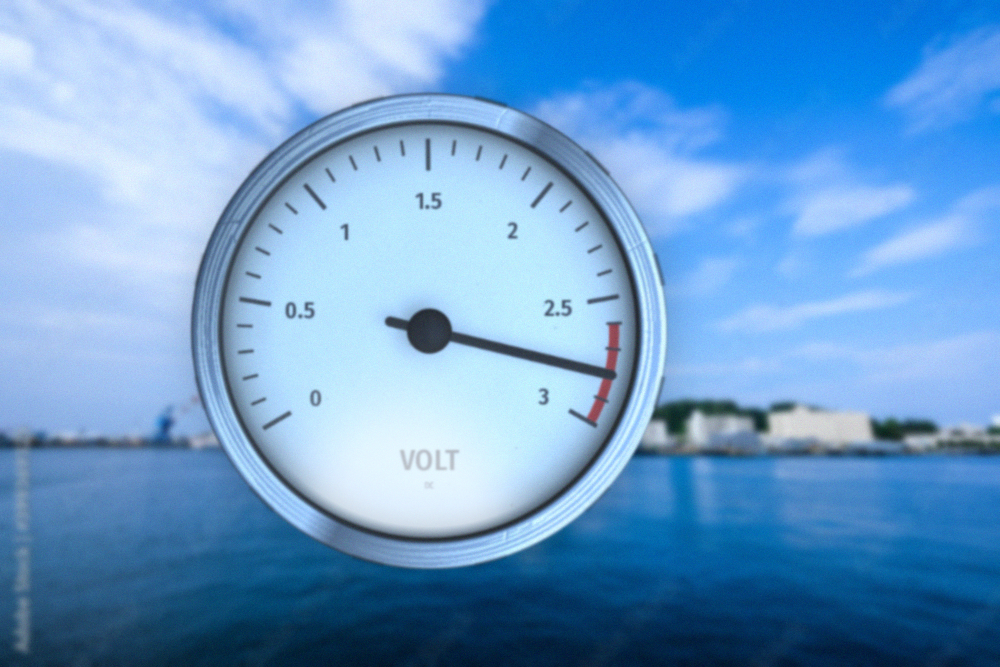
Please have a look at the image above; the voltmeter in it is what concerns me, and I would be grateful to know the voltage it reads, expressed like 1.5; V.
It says 2.8; V
